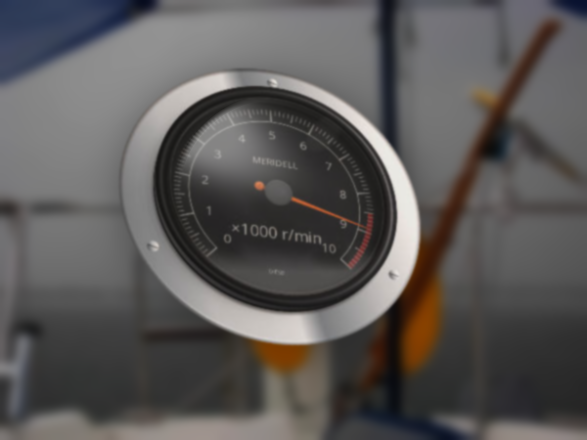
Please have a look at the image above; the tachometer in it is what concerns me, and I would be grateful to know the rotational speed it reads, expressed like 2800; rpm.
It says 9000; rpm
